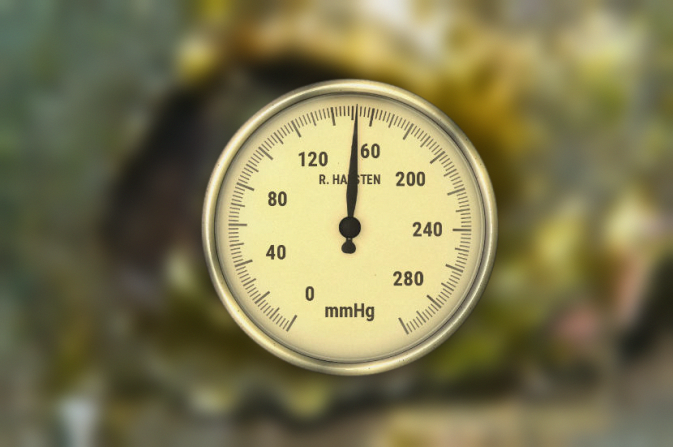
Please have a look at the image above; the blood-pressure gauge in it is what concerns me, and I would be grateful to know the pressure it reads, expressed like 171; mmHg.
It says 152; mmHg
